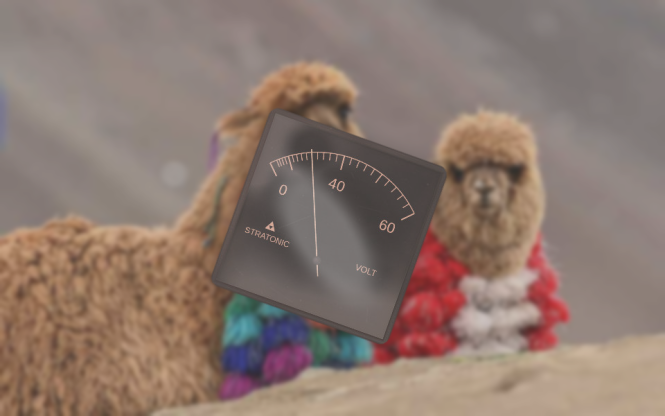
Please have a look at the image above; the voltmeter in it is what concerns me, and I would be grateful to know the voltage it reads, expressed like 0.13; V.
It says 30; V
